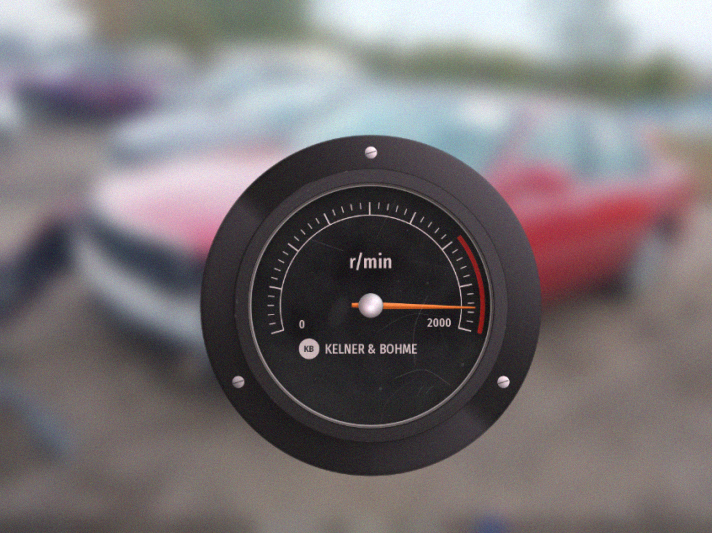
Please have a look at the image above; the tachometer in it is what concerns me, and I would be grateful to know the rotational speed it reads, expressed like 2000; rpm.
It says 1875; rpm
